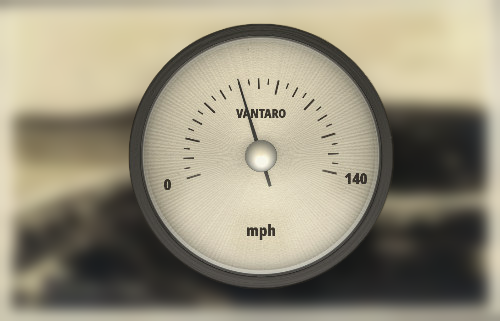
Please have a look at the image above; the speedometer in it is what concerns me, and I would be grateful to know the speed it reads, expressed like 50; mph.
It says 60; mph
